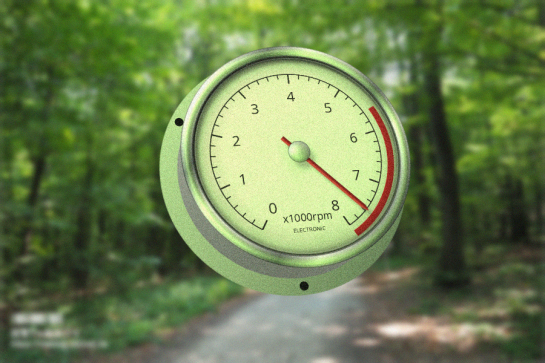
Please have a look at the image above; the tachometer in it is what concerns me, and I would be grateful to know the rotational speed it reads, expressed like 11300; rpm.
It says 7600; rpm
